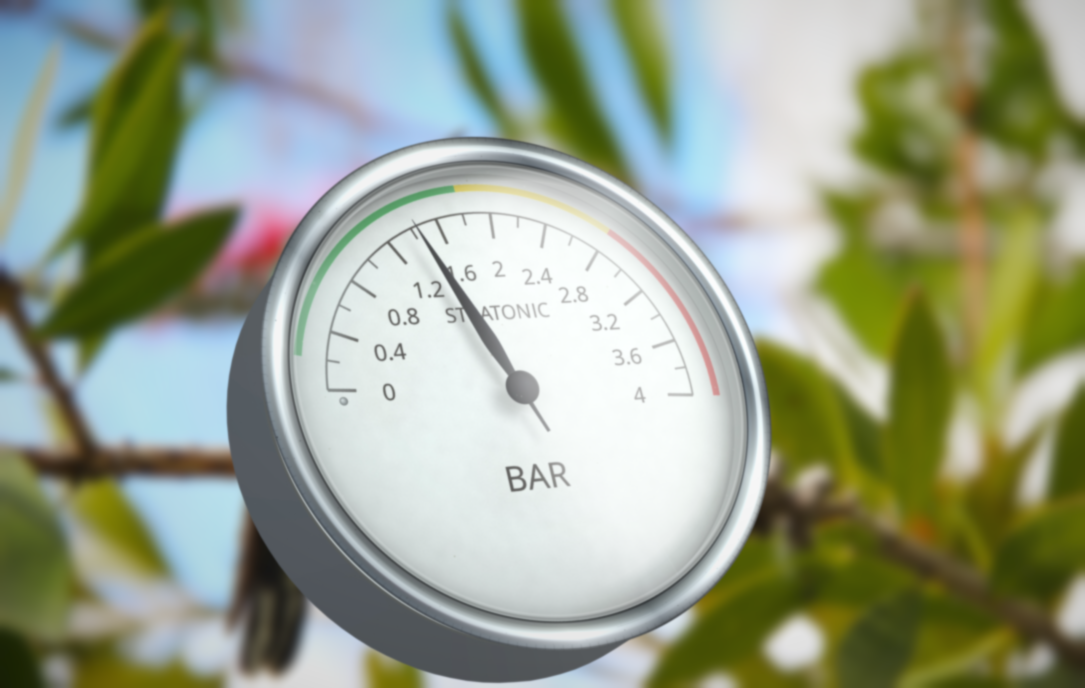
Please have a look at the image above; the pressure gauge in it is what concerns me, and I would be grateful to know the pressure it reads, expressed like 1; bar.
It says 1.4; bar
